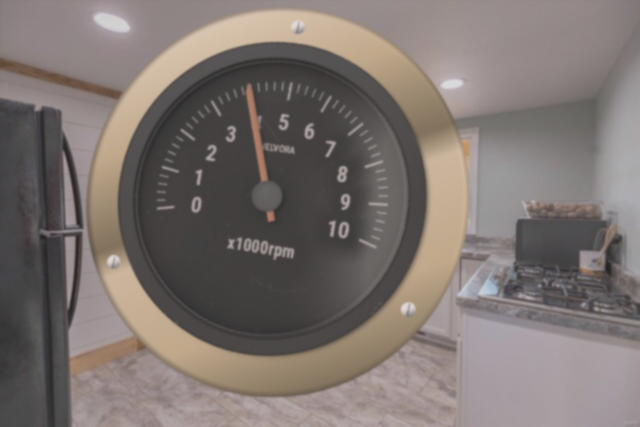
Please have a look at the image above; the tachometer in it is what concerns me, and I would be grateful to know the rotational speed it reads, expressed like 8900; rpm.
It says 4000; rpm
